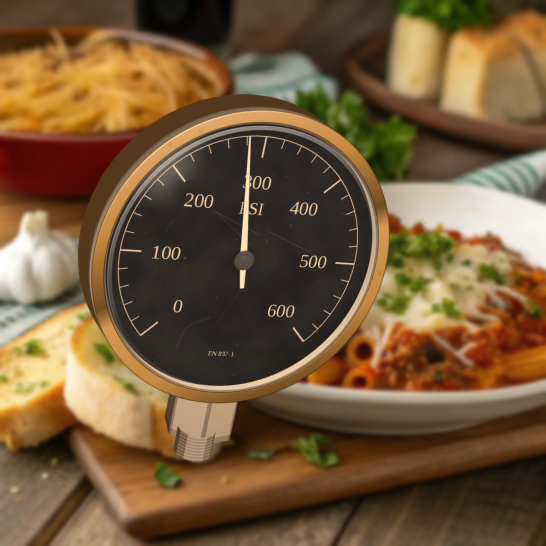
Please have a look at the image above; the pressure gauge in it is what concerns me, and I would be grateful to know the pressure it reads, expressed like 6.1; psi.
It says 280; psi
